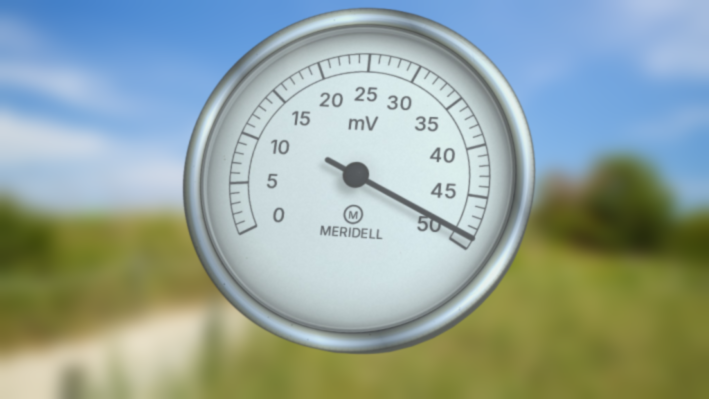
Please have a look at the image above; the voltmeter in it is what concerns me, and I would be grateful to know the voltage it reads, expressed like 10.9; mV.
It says 49; mV
